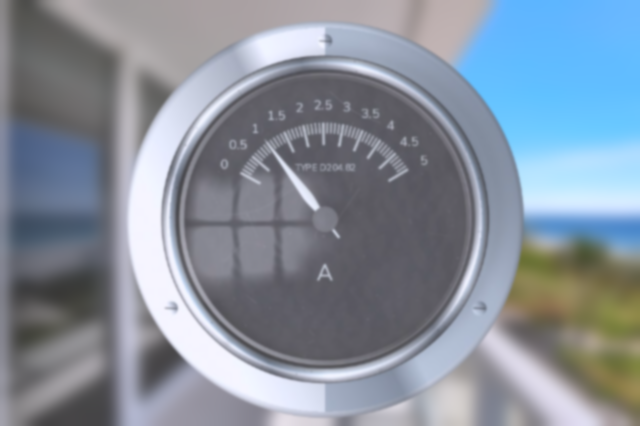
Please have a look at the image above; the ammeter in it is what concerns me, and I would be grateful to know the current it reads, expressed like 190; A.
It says 1; A
